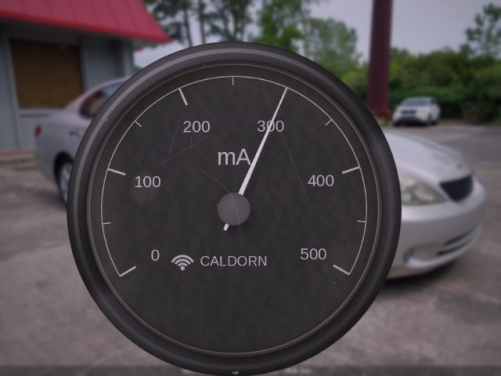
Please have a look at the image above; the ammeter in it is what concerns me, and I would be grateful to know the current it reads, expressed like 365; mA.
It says 300; mA
